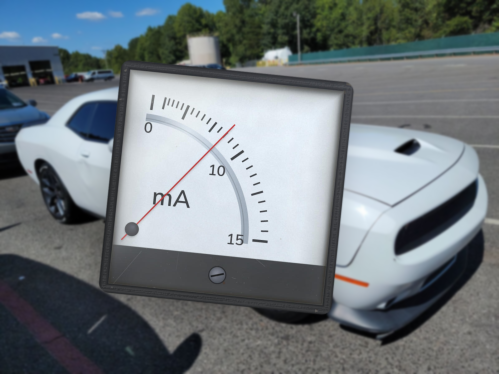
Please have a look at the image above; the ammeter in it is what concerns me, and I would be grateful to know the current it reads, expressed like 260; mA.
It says 8.5; mA
